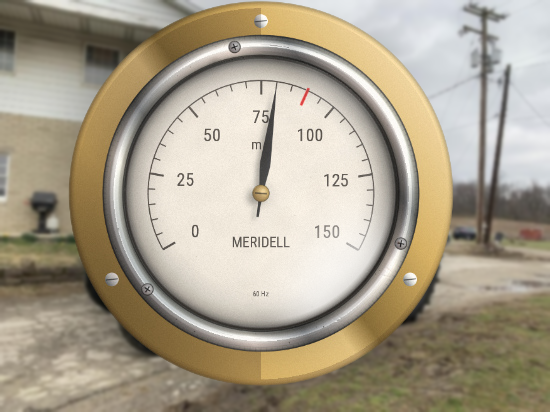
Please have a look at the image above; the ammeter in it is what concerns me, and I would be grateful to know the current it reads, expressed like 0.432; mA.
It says 80; mA
